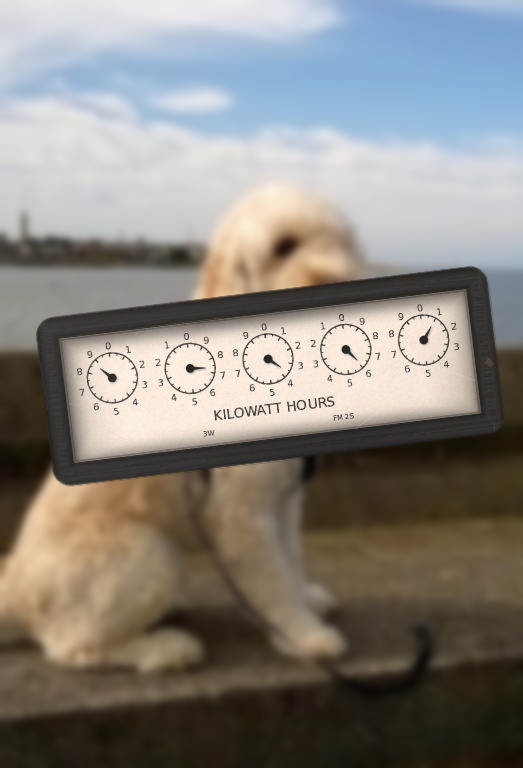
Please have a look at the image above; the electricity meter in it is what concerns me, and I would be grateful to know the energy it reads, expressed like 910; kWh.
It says 87361; kWh
